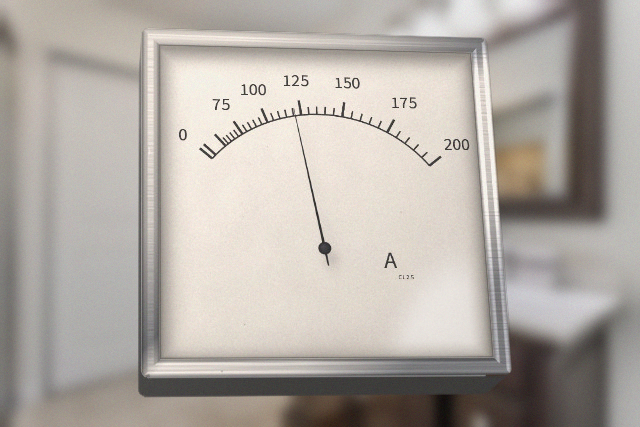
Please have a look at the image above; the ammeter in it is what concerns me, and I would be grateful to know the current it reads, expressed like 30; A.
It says 120; A
